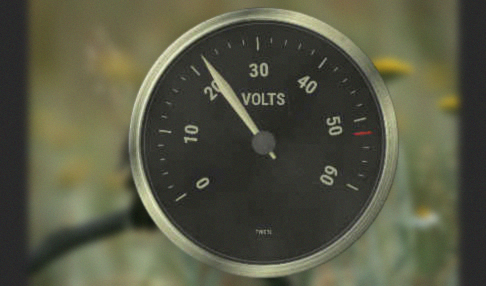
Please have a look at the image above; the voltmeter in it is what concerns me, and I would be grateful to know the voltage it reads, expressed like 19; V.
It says 22; V
